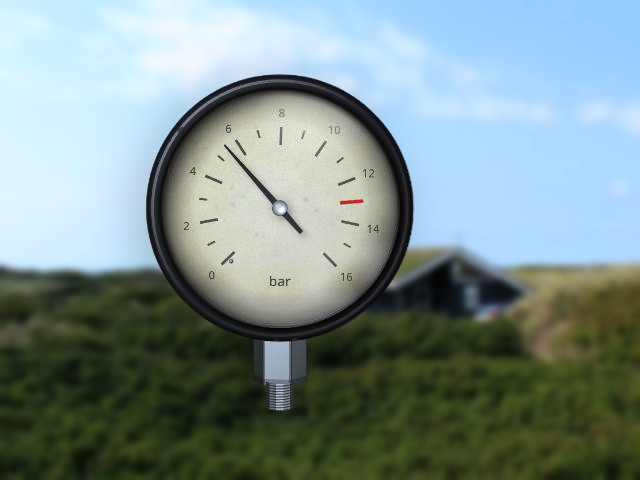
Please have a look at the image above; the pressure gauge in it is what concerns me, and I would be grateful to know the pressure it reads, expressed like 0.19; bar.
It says 5.5; bar
